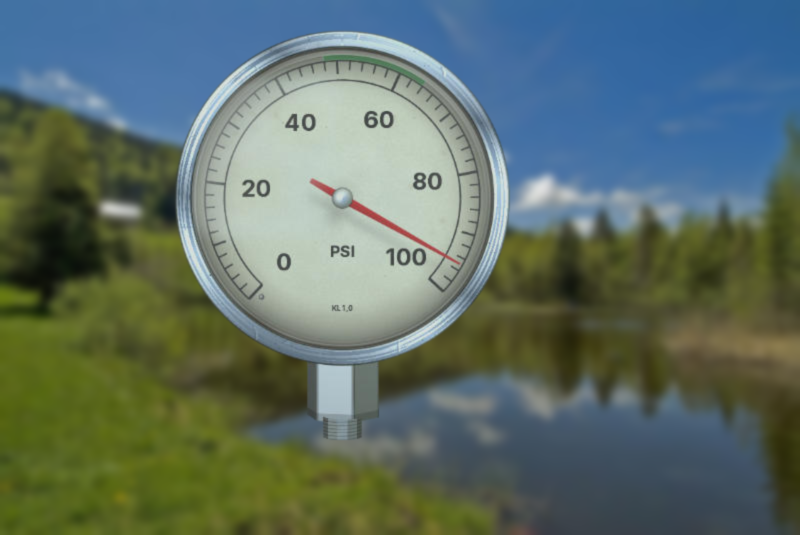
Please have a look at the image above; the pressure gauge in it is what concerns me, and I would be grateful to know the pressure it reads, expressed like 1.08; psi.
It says 95; psi
